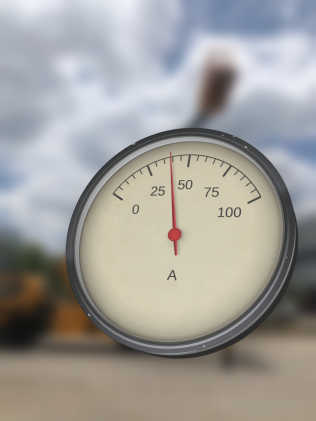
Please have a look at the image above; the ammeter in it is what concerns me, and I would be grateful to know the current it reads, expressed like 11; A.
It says 40; A
